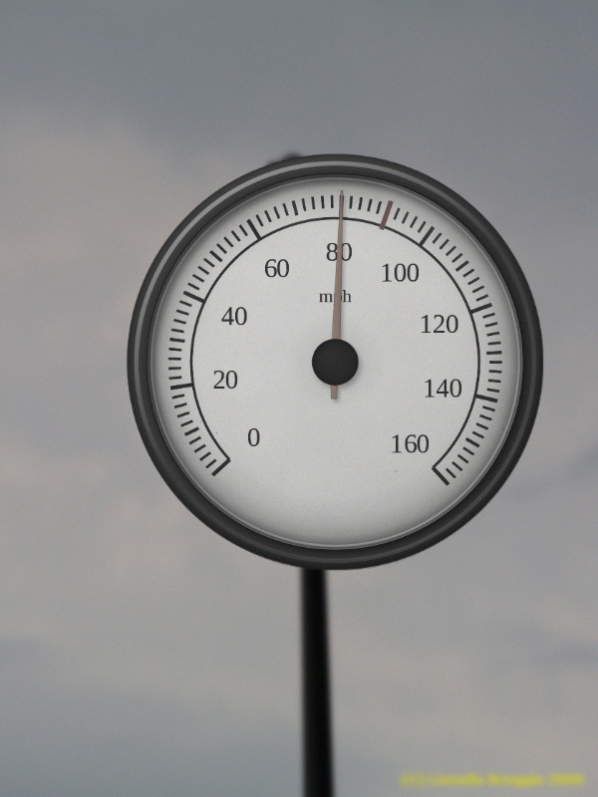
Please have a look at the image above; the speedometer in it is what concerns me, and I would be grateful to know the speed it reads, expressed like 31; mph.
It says 80; mph
